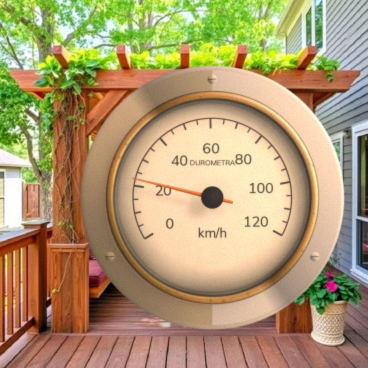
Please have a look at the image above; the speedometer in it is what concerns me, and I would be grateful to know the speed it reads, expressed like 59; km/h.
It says 22.5; km/h
